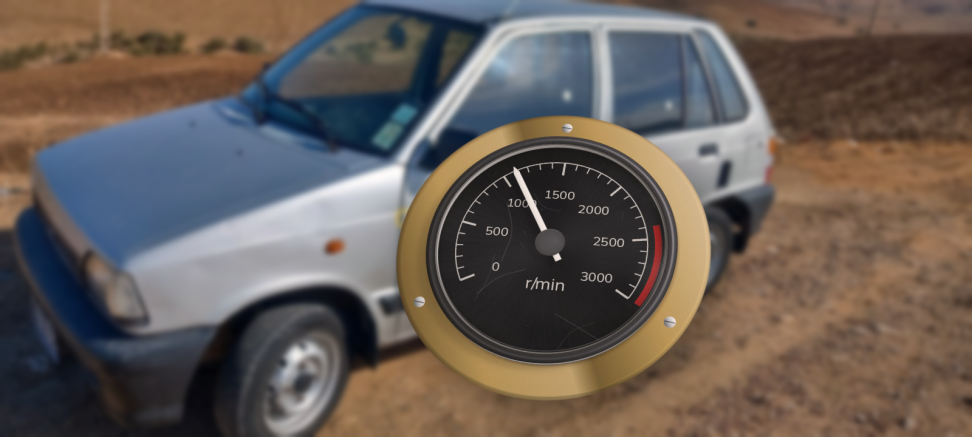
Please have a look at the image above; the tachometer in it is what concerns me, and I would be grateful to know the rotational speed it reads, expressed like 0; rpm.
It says 1100; rpm
